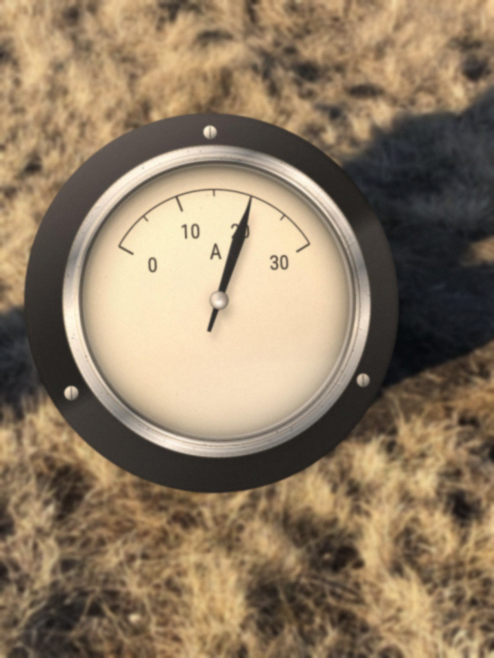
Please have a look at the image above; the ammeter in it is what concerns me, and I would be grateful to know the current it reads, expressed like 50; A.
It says 20; A
